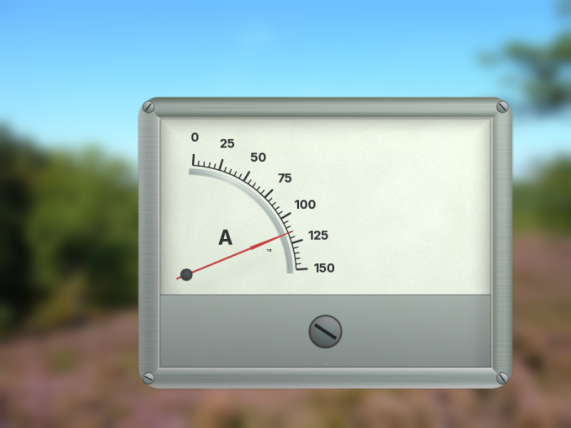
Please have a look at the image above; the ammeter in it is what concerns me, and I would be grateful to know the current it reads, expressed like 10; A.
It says 115; A
